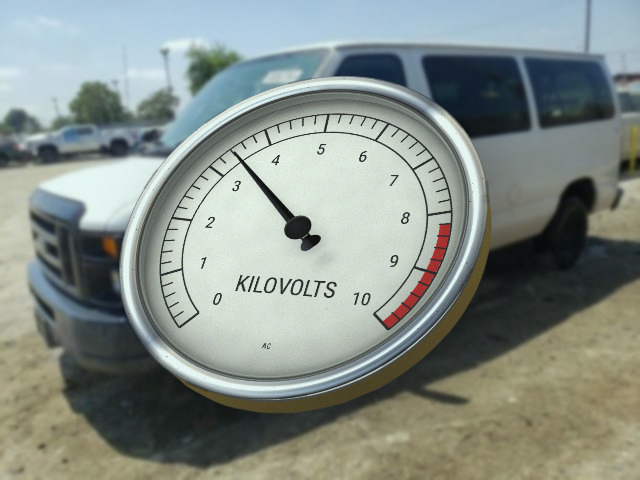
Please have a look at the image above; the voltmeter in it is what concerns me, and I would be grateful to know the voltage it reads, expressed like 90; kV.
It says 3.4; kV
